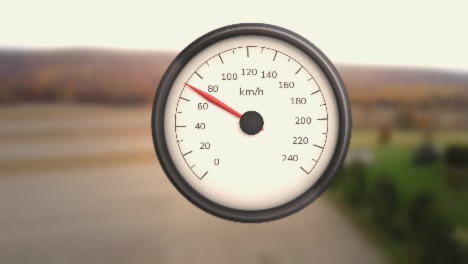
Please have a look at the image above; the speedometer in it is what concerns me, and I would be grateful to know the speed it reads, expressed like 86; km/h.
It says 70; km/h
